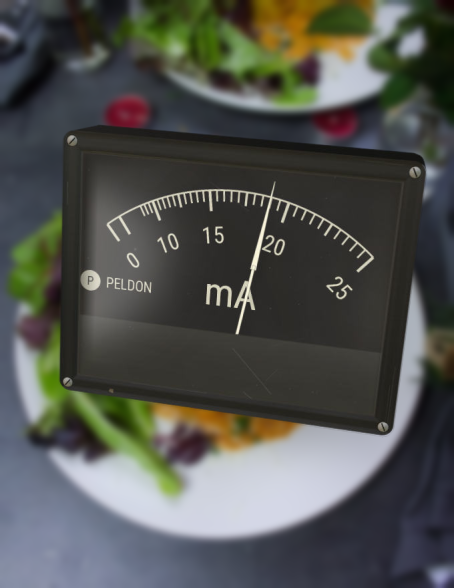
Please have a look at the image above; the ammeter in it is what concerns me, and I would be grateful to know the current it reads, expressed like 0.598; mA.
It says 19; mA
